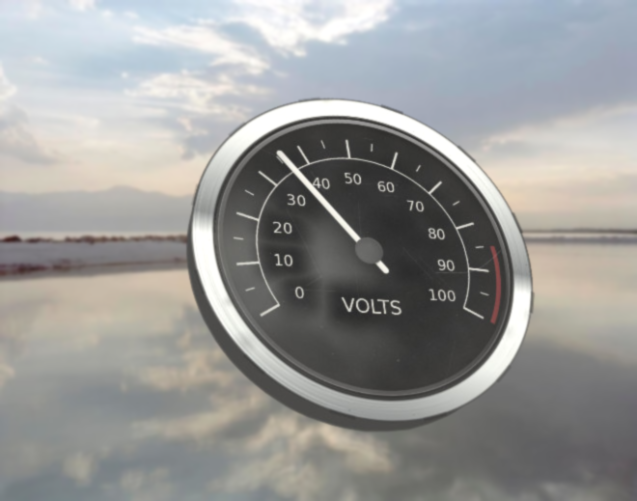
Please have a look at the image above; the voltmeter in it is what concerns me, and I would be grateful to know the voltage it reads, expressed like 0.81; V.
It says 35; V
